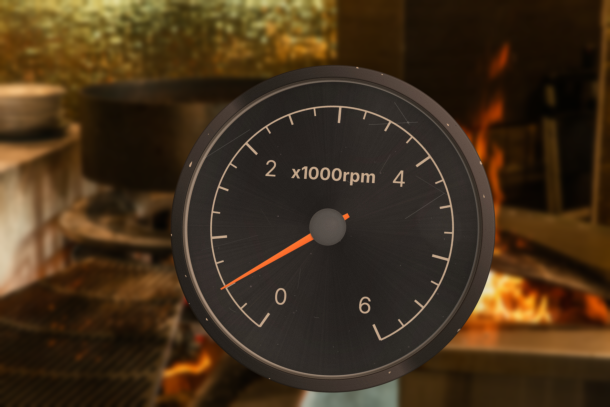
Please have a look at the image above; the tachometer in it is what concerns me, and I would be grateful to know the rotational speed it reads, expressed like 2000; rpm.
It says 500; rpm
